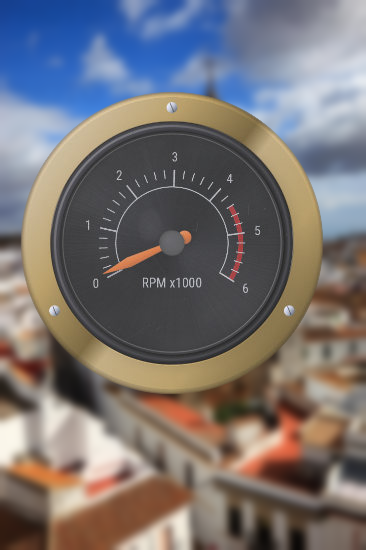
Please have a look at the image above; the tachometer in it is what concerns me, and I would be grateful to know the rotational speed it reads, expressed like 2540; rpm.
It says 100; rpm
